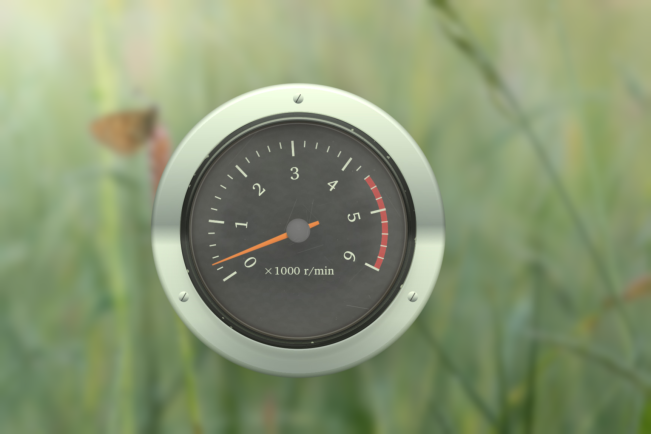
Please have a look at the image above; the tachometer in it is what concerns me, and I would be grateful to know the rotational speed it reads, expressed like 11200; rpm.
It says 300; rpm
